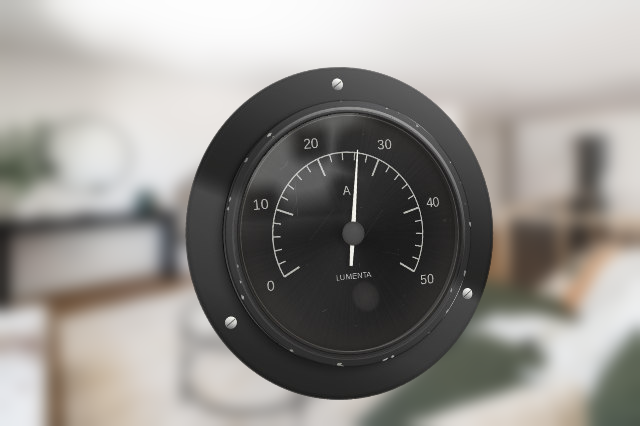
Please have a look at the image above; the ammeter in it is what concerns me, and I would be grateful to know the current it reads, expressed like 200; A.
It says 26; A
